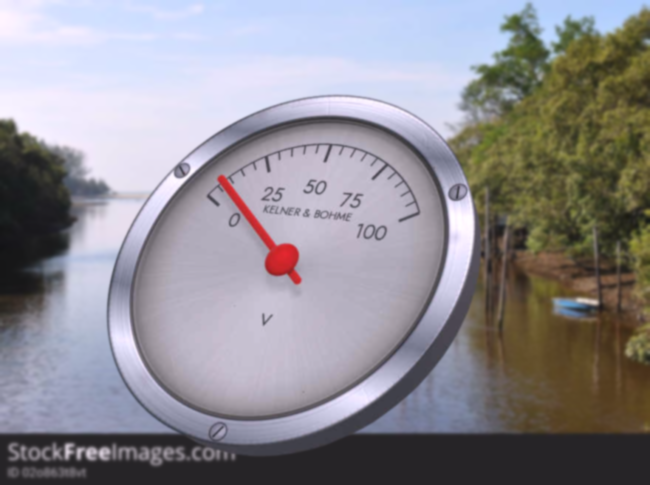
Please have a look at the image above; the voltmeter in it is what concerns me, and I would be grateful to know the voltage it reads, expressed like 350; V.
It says 7.5; V
